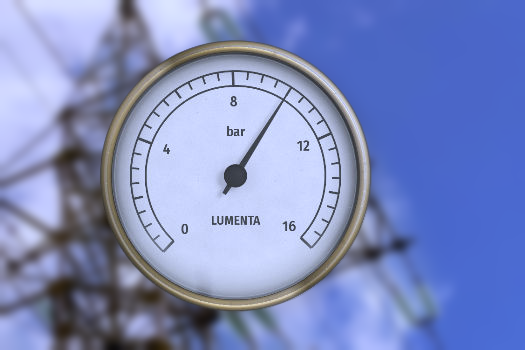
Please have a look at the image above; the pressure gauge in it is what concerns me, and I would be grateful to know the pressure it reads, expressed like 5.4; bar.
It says 10; bar
